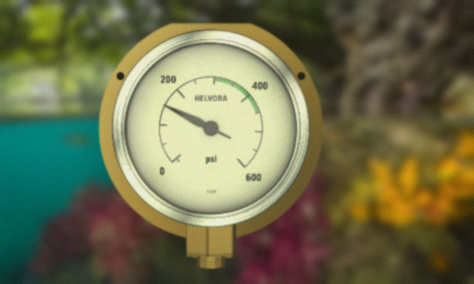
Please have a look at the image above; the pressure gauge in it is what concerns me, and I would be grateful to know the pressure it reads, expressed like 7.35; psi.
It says 150; psi
